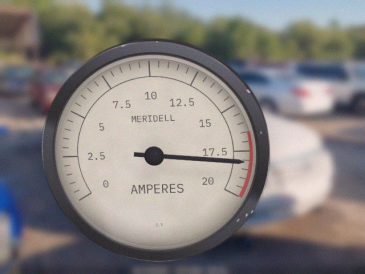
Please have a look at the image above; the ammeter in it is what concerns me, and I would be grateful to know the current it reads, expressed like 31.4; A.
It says 18; A
